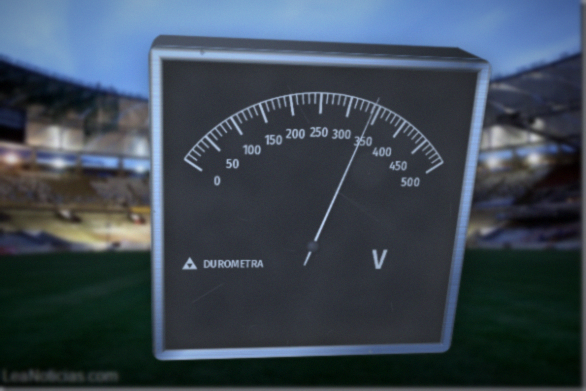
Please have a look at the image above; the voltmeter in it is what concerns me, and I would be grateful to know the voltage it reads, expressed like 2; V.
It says 340; V
